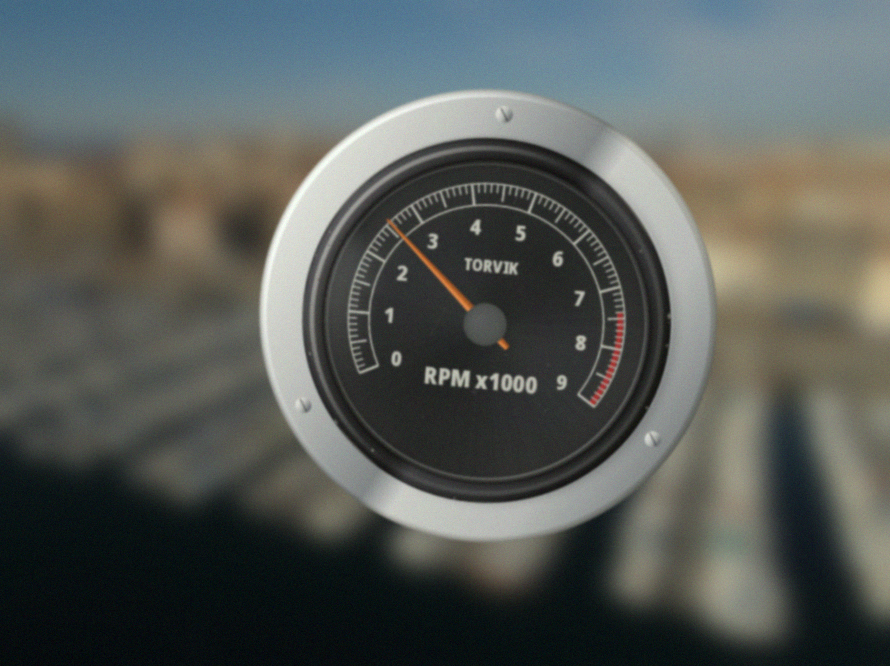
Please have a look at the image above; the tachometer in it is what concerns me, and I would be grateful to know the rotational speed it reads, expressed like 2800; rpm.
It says 2600; rpm
